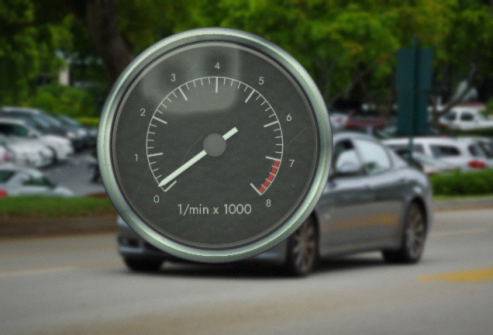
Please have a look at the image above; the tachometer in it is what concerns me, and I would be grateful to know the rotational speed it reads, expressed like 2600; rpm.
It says 200; rpm
